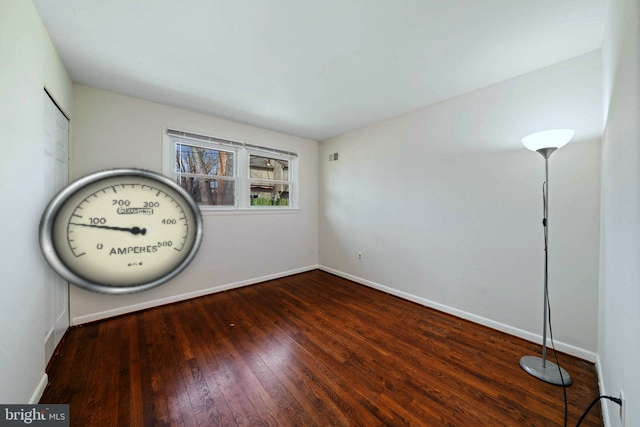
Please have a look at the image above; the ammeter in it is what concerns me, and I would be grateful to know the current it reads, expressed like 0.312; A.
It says 80; A
